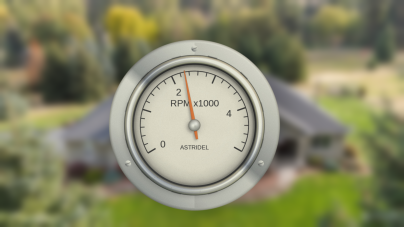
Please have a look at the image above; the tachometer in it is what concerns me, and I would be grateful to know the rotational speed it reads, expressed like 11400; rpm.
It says 2300; rpm
